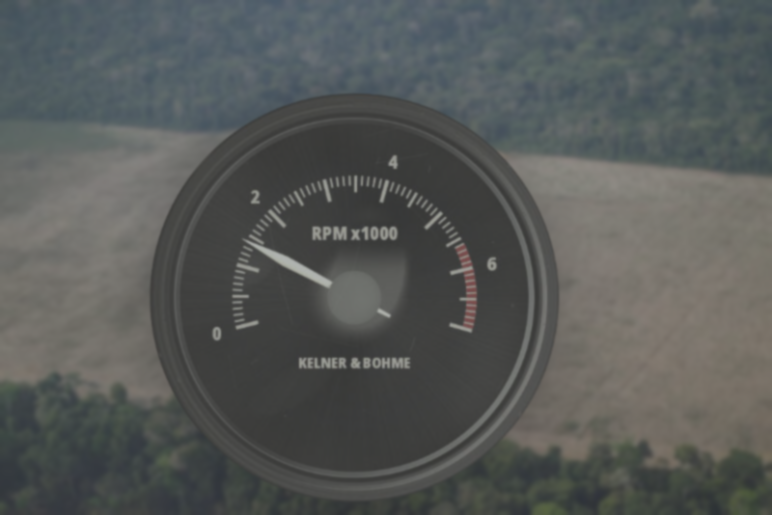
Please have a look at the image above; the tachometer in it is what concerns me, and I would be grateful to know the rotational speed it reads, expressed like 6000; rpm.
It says 1400; rpm
